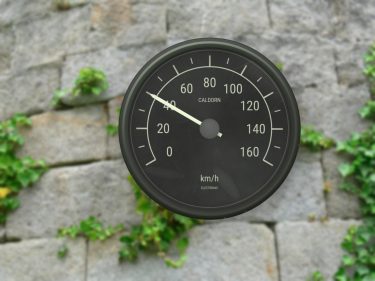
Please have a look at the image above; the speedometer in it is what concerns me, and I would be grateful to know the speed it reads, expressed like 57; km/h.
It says 40; km/h
